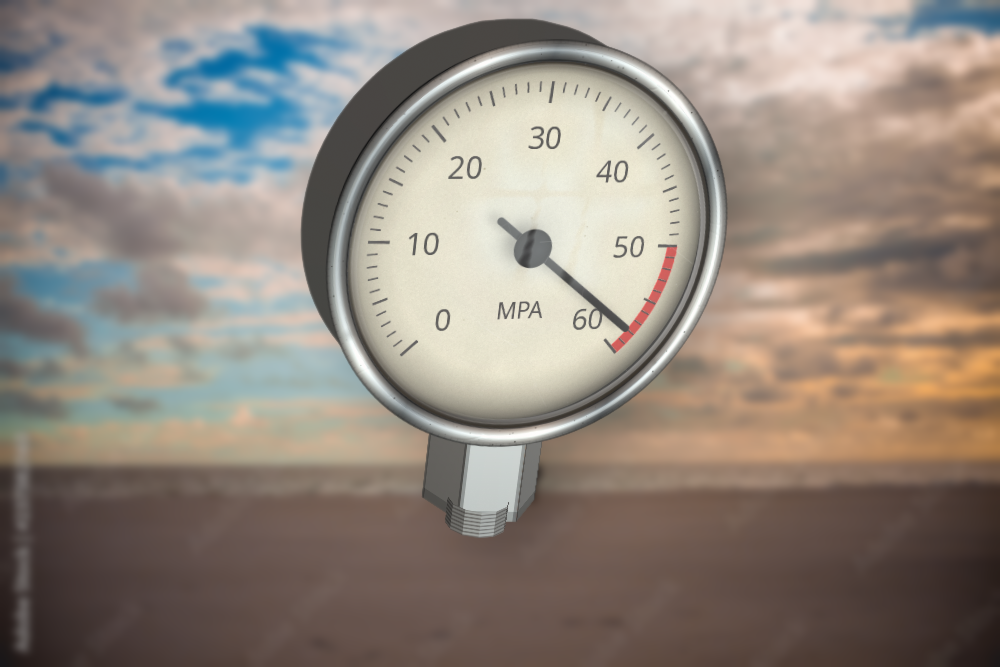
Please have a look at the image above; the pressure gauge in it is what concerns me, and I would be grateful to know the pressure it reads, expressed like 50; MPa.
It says 58; MPa
